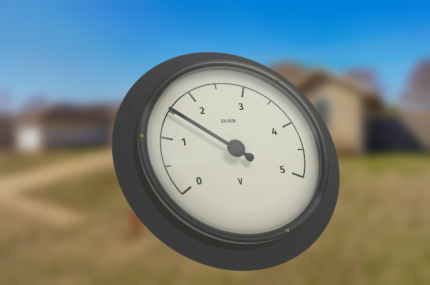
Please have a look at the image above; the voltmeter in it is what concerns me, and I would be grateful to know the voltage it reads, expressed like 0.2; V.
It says 1.5; V
